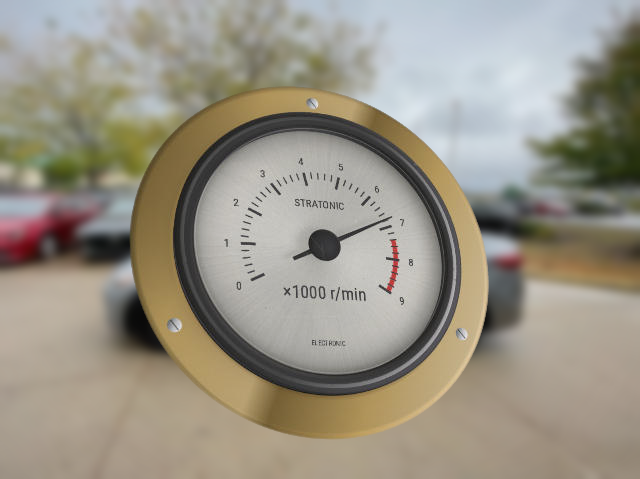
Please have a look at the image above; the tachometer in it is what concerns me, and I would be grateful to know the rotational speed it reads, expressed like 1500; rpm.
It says 6800; rpm
